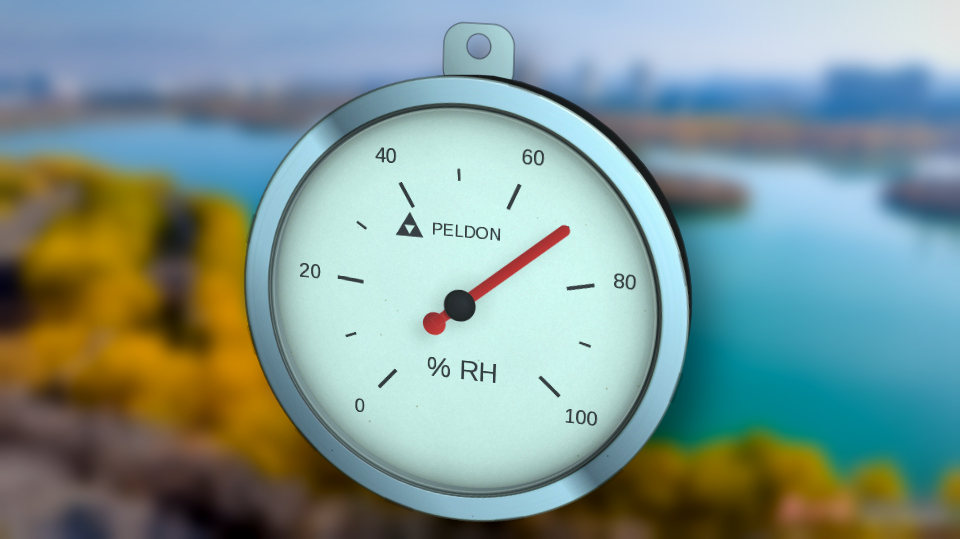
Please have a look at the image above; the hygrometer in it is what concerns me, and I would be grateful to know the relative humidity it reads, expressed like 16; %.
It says 70; %
